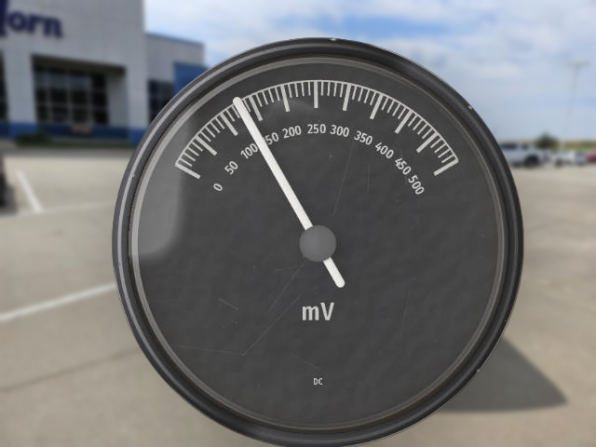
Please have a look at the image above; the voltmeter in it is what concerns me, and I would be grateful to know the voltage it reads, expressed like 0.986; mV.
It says 130; mV
